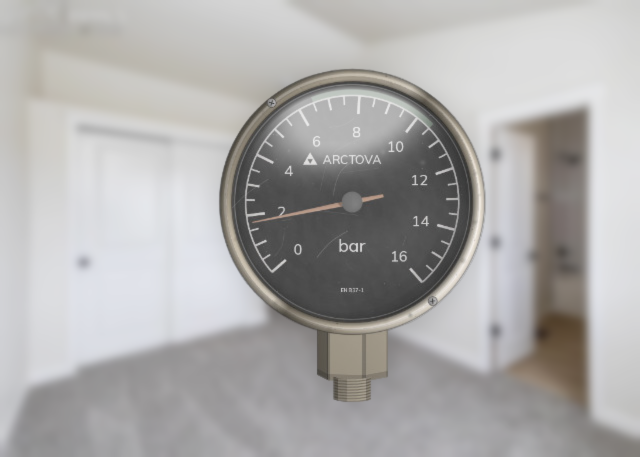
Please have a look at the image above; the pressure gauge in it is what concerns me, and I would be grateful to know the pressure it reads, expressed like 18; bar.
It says 1.75; bar
